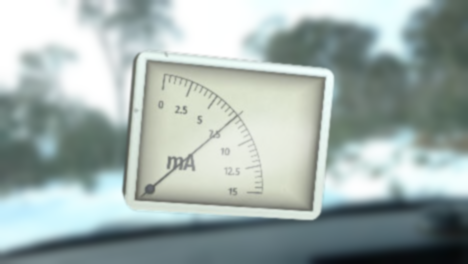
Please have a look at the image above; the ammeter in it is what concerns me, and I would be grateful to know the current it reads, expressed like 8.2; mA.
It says 7.5; mA
